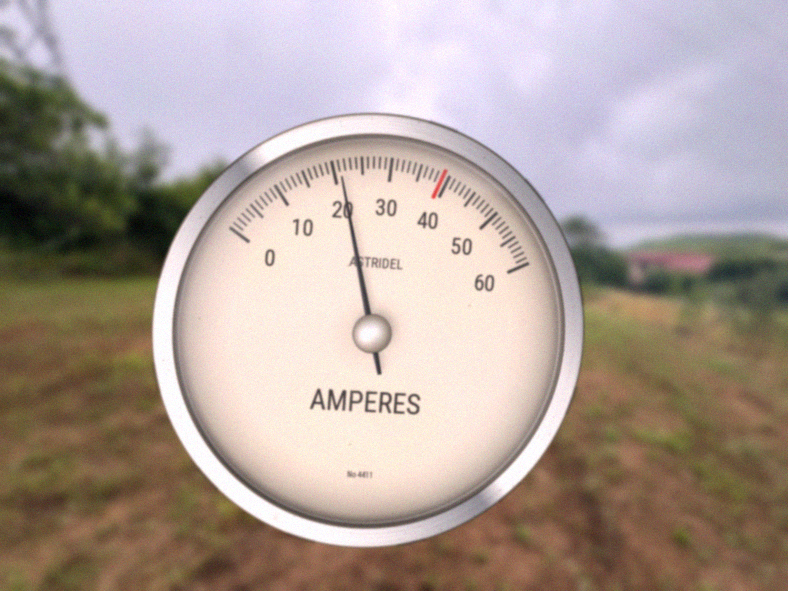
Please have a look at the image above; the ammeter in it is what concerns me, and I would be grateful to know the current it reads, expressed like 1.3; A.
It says 21; A
